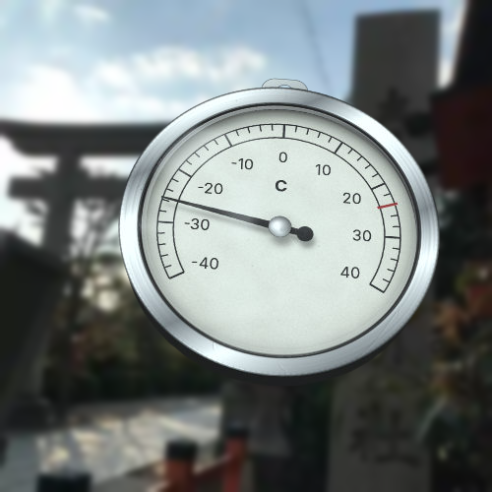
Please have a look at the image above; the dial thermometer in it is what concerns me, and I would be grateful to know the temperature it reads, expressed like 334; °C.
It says -26; °C
